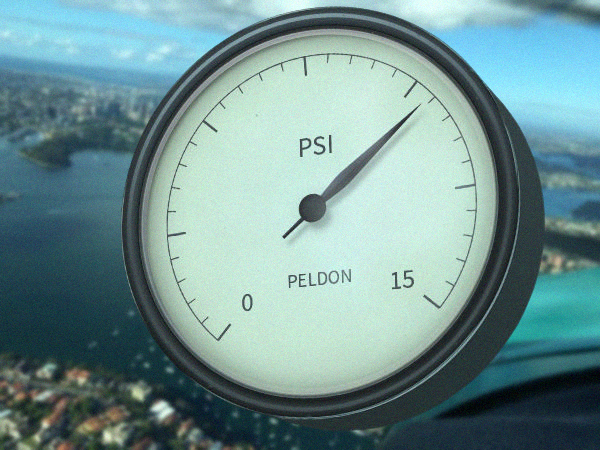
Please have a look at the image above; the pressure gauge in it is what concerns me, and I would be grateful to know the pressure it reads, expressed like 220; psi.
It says 10.5; psi
